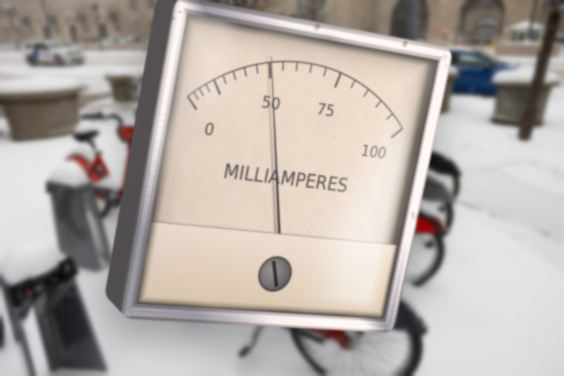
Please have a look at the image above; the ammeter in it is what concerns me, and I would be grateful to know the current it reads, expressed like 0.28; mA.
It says 50; mA
